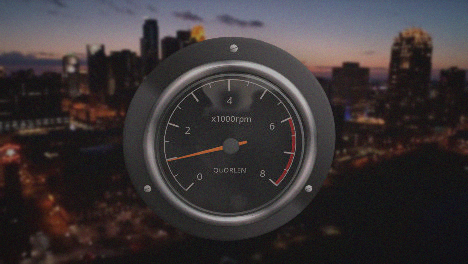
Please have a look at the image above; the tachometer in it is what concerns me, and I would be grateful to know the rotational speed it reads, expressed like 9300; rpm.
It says 1000; rpm
